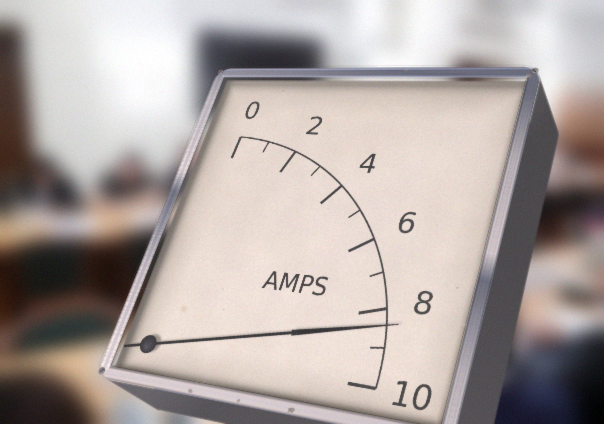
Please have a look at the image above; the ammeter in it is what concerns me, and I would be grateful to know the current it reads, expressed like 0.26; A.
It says 8.5; A
